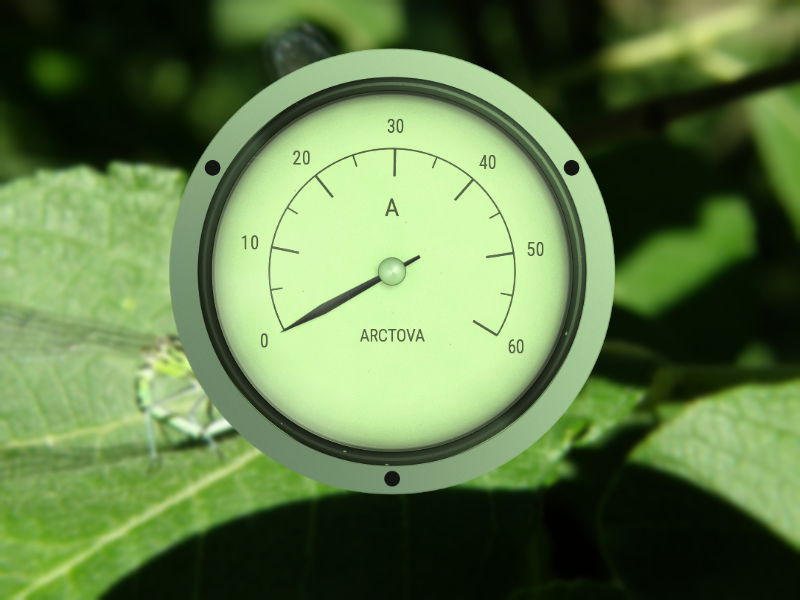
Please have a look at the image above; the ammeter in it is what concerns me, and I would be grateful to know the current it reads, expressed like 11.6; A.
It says 0; A
